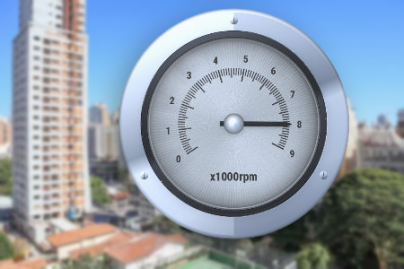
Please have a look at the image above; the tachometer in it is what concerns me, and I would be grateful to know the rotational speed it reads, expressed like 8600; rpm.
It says 8000; rpm
